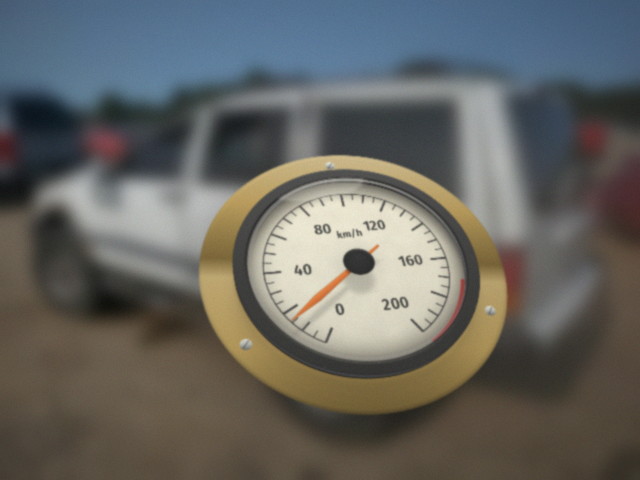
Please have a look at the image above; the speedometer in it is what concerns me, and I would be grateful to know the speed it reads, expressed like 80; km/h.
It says 15; km/h
